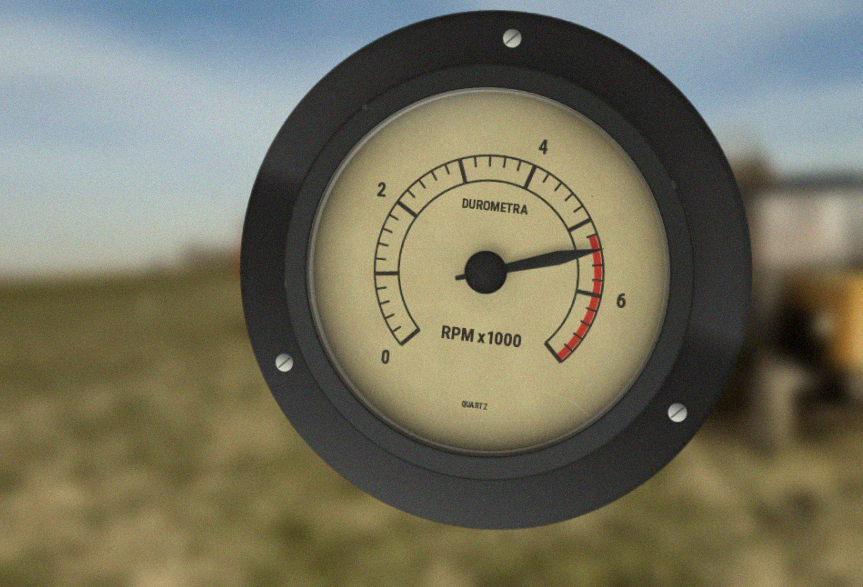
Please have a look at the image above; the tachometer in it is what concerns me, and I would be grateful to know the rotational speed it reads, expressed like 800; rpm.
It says 5400; rpm
